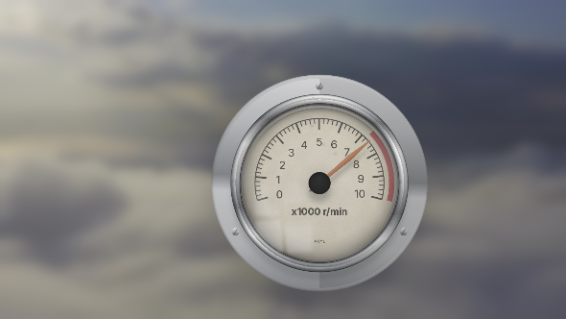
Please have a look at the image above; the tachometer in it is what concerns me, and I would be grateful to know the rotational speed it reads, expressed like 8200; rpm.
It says 7400; rpm
